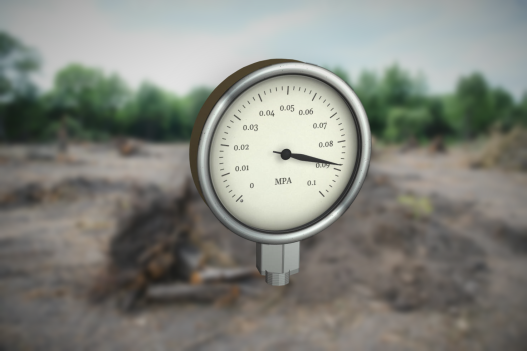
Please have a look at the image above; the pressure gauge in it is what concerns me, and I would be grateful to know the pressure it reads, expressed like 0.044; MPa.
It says 0.088; MPa
